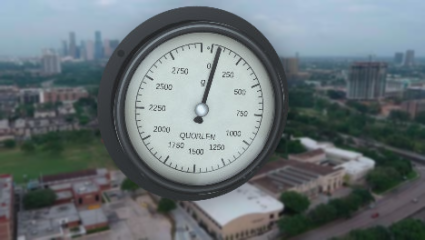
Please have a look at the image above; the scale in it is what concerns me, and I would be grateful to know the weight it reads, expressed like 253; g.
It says 50; g
